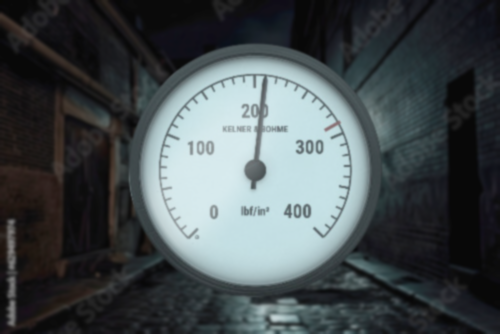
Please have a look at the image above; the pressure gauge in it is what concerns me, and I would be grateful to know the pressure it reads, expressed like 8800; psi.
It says 210; psi
